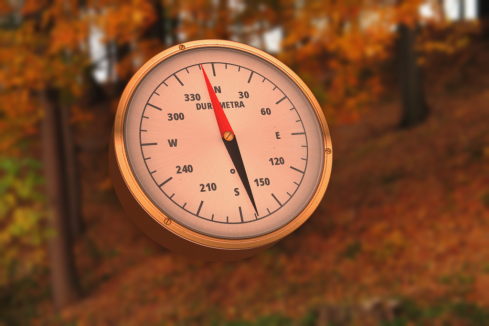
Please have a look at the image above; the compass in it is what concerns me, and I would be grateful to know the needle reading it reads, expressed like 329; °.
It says 350; °
